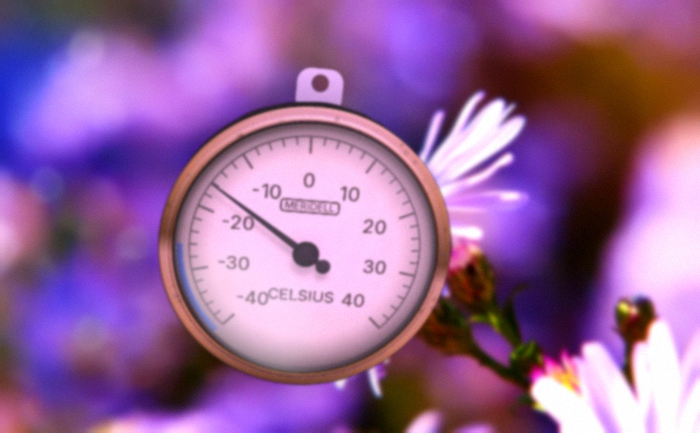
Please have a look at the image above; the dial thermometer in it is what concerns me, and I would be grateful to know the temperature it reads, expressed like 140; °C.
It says -16; °C
